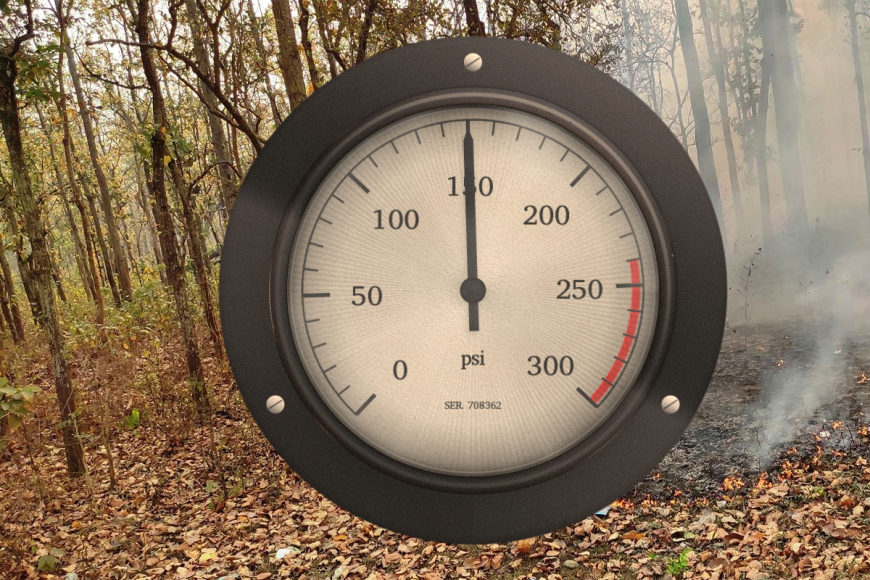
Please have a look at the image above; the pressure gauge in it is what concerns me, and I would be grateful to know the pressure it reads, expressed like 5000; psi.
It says 150; psi
